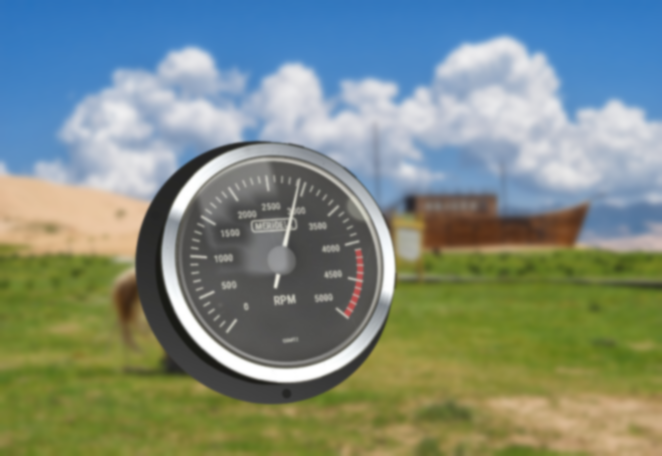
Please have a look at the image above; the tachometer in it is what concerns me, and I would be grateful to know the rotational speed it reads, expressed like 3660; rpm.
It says 2900; rpm
